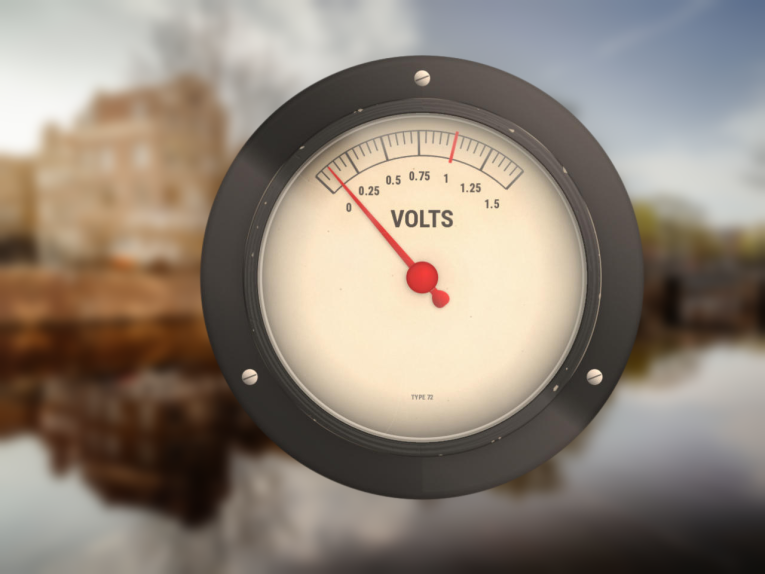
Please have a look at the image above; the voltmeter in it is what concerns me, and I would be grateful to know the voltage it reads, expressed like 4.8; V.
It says 0.1; V
